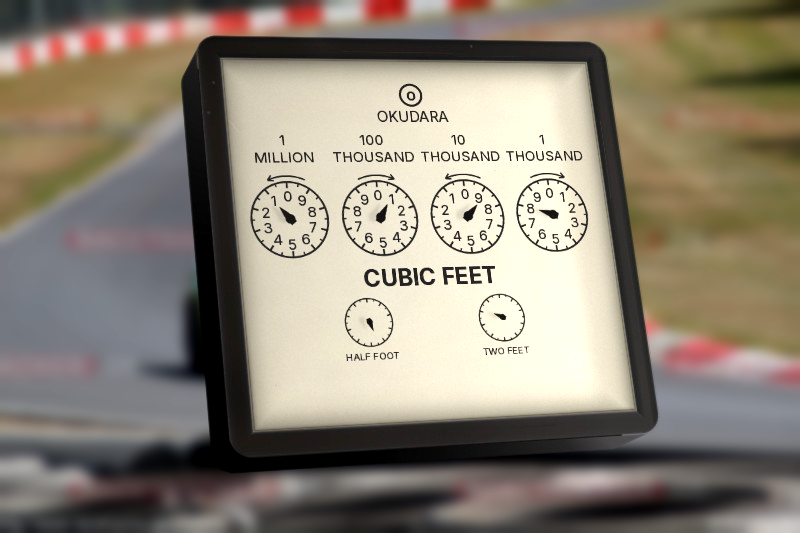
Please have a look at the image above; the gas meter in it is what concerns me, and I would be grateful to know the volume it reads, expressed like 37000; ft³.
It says 108800; ft³
